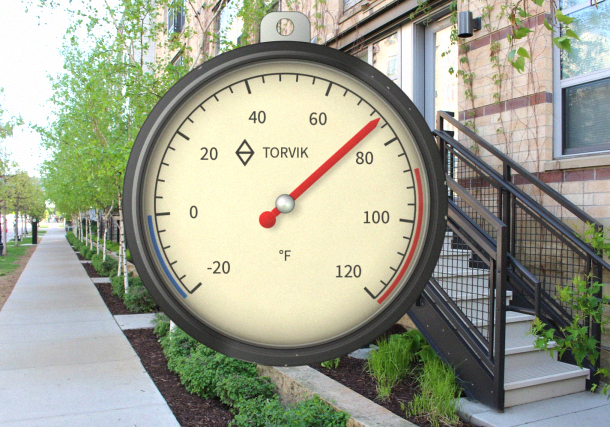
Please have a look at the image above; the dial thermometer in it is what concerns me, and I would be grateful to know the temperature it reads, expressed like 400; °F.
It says 74; °F
